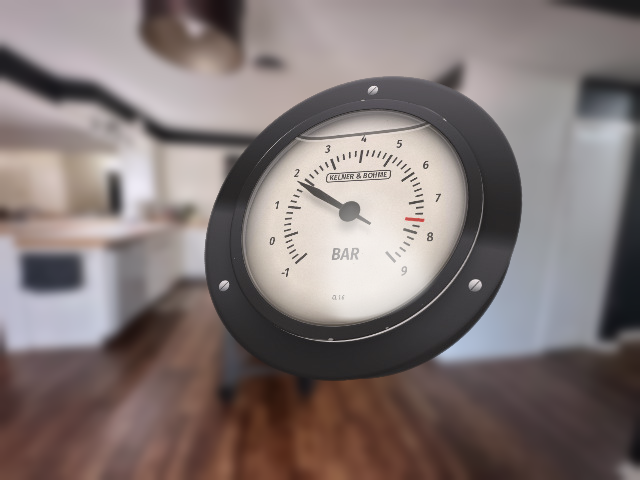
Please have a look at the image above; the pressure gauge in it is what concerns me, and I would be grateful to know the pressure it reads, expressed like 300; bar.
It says 1.8; bar
